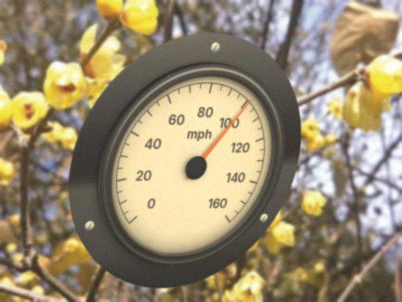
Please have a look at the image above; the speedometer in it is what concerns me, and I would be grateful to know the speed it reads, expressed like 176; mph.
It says 100; mph
